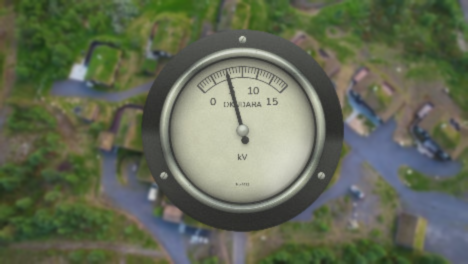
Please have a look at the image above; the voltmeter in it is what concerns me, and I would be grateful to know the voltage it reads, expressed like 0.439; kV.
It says 5; kV
